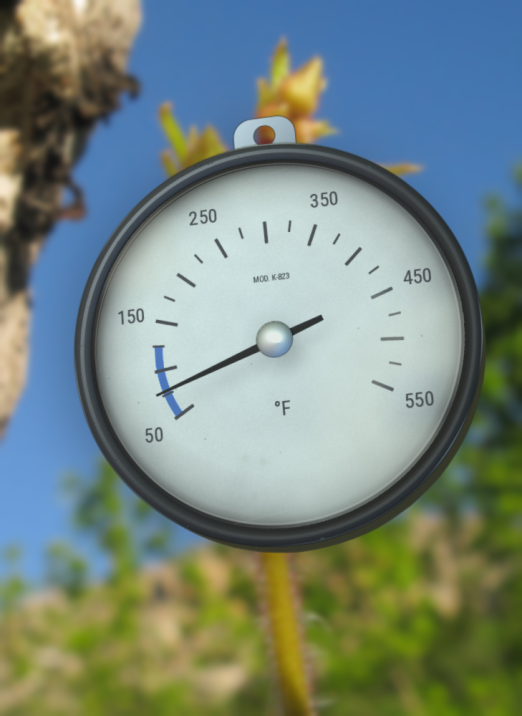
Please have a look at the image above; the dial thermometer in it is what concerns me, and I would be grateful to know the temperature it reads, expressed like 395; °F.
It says 75; °F
